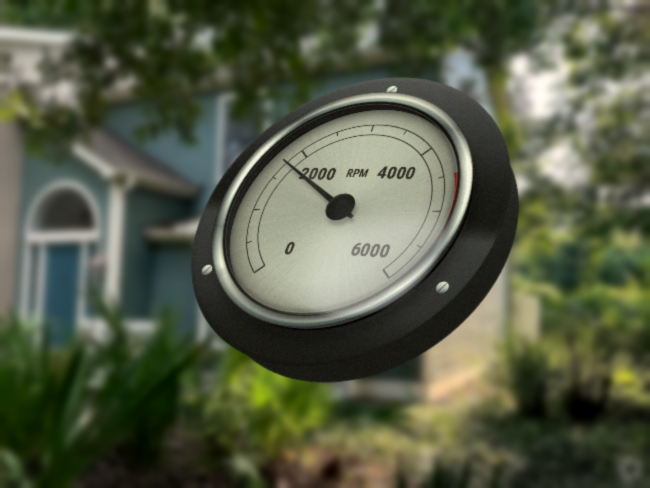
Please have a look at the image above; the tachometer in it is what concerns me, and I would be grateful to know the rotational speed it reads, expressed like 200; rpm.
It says 1750; rpm
